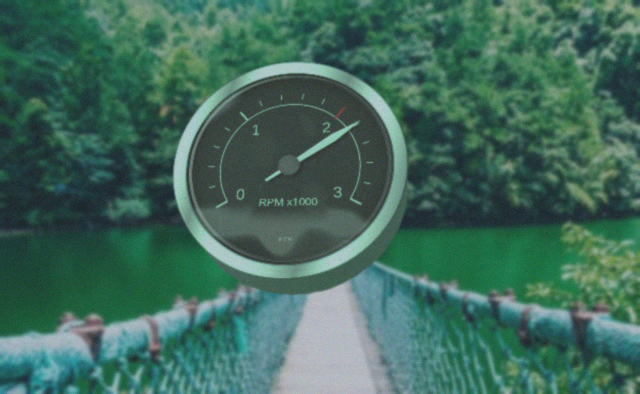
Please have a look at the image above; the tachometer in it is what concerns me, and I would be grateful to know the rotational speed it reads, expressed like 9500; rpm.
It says 2200; rpm
